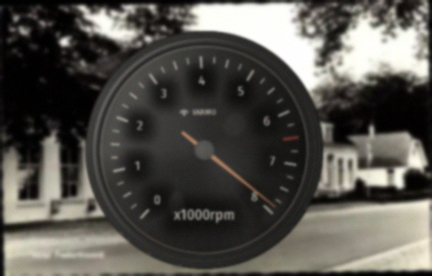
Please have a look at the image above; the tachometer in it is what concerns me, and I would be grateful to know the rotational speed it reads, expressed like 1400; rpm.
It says 7875; rpm
